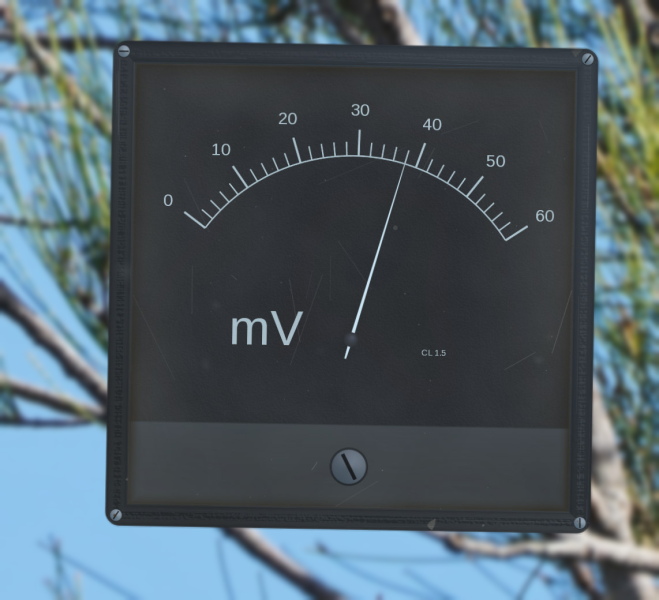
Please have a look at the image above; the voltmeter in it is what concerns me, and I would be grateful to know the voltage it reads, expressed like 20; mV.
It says 38; mV
